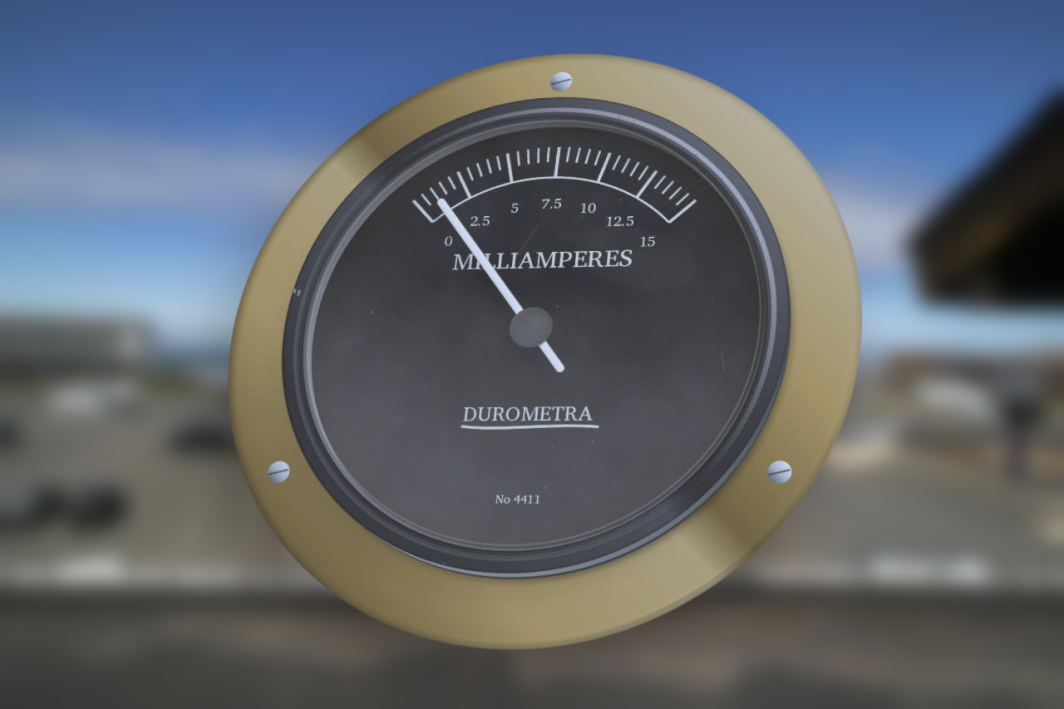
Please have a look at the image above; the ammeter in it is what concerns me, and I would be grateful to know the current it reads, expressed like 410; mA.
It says 1; mA
